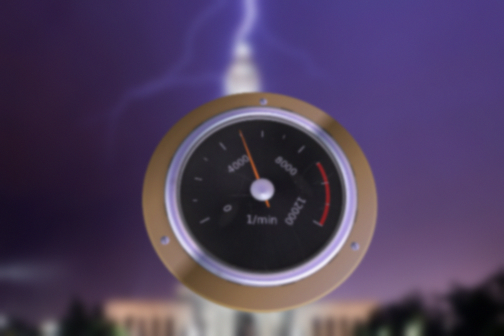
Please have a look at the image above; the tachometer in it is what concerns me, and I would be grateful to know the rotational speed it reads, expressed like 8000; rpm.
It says 5000; rpm
